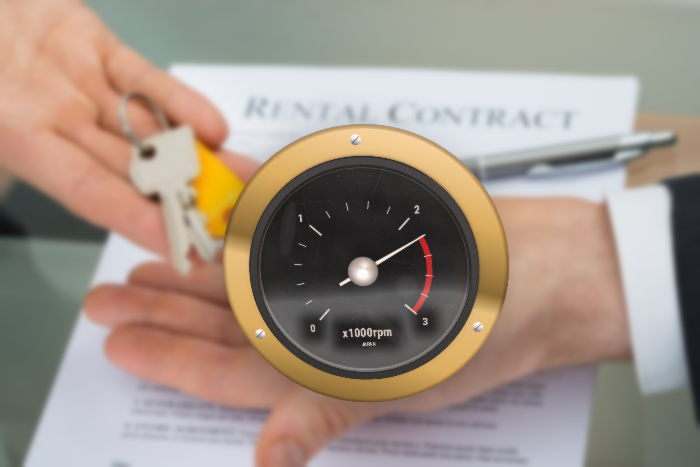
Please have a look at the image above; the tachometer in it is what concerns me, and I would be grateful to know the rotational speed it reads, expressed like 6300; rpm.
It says 2200; rpm
